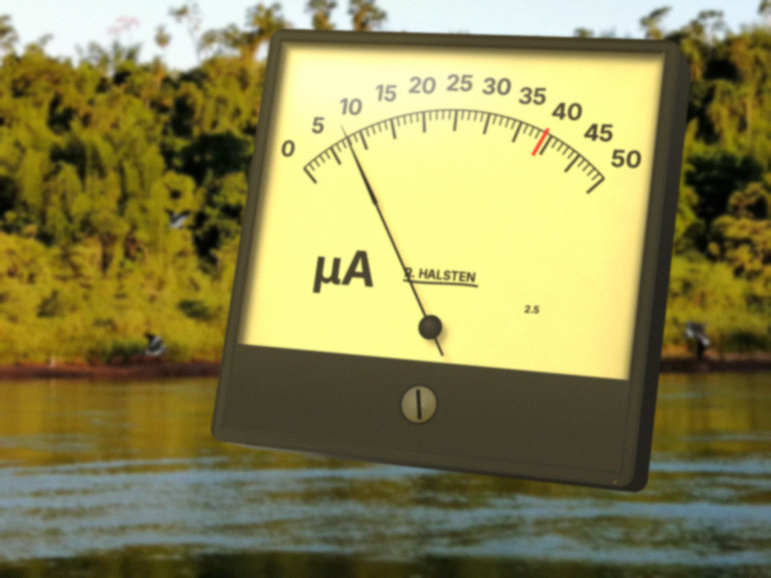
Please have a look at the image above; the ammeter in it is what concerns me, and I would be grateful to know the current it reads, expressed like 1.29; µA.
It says 8; µA
